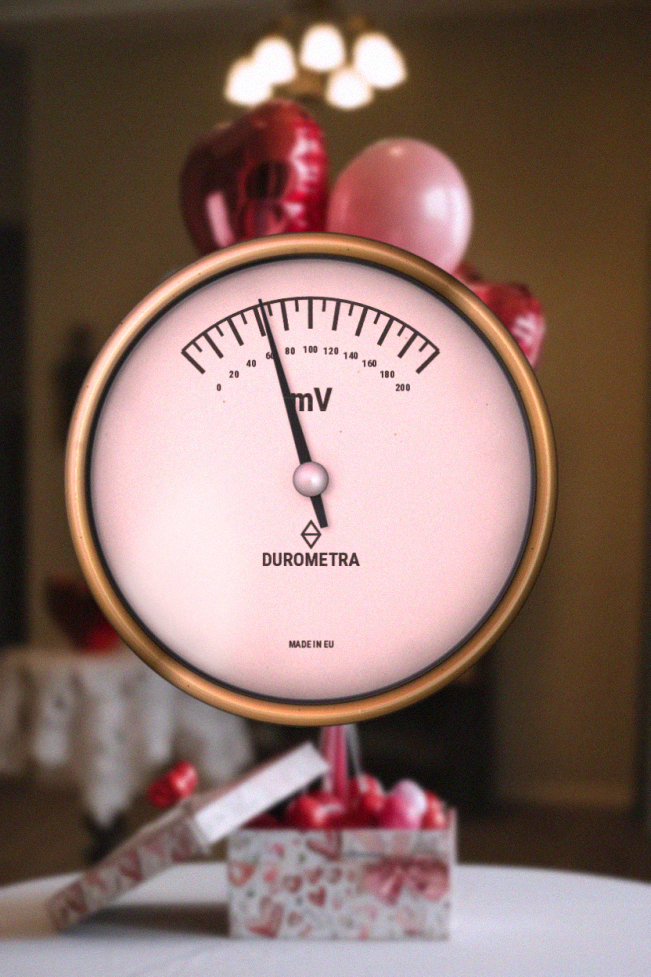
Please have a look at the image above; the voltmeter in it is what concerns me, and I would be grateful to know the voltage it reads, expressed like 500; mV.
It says 65; mV
